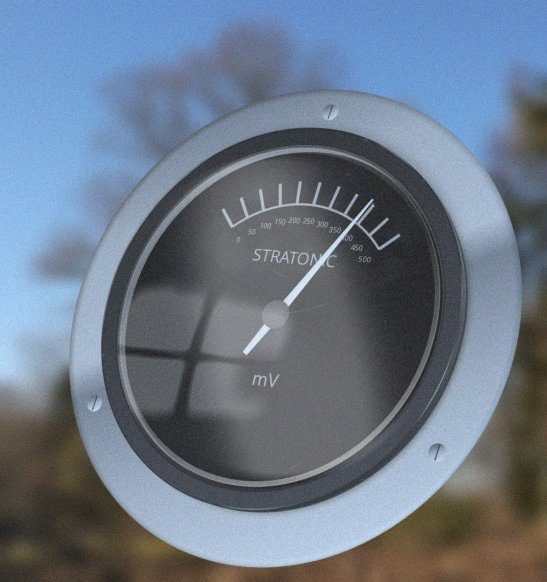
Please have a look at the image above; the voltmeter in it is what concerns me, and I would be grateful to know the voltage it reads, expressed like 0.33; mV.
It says 400; mV
